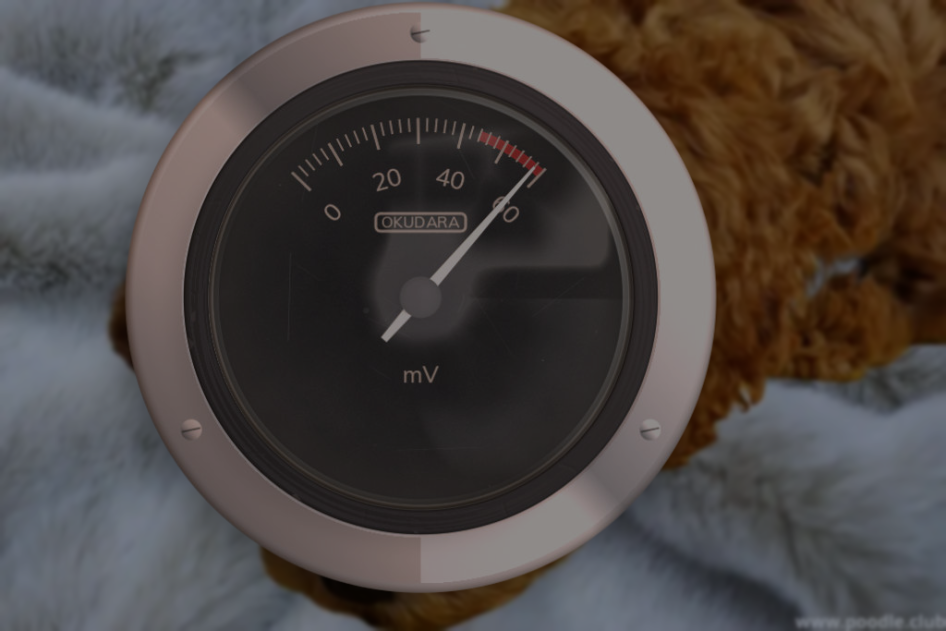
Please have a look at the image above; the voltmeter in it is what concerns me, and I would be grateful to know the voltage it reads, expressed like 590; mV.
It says 58; mV
